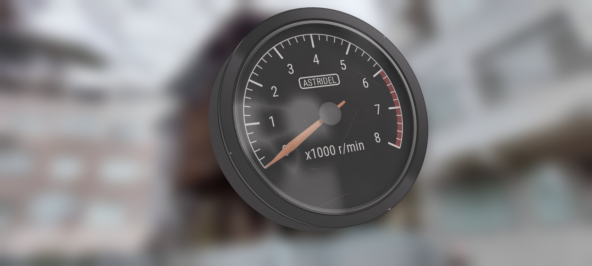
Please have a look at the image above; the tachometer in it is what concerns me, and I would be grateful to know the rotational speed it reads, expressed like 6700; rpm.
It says 0; rpm
